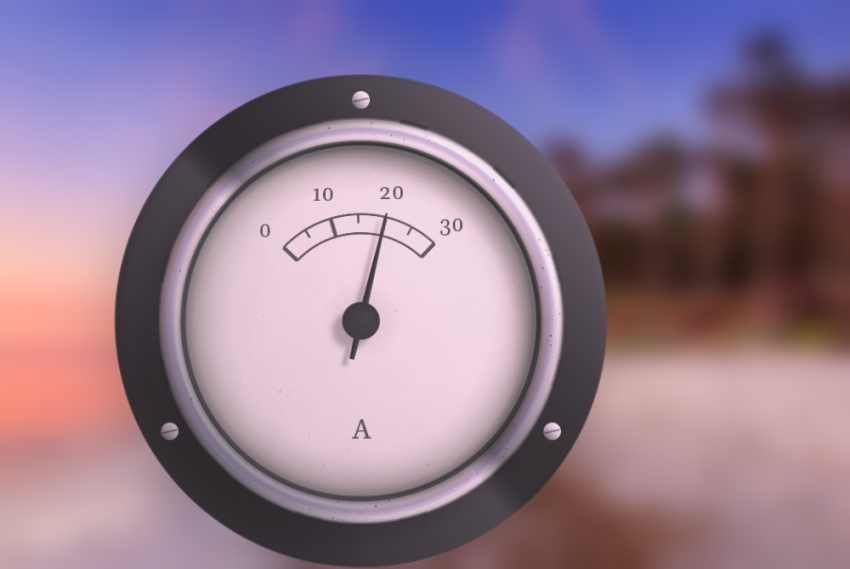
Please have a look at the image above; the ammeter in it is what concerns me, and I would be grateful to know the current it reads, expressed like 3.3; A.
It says 20; A
